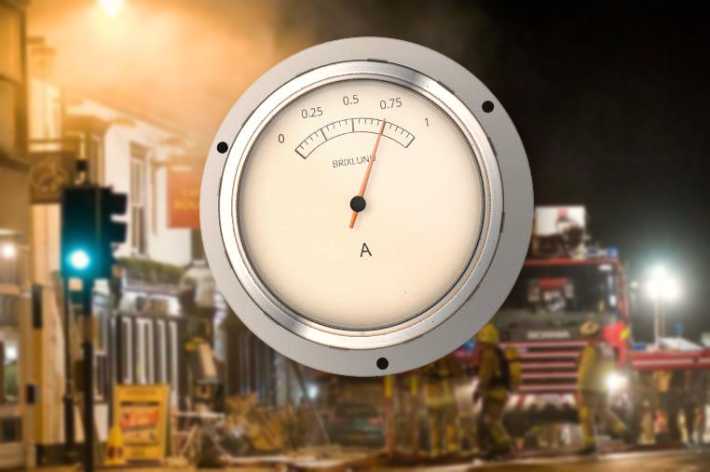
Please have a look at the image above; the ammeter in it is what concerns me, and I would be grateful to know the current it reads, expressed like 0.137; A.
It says 0.75; A
